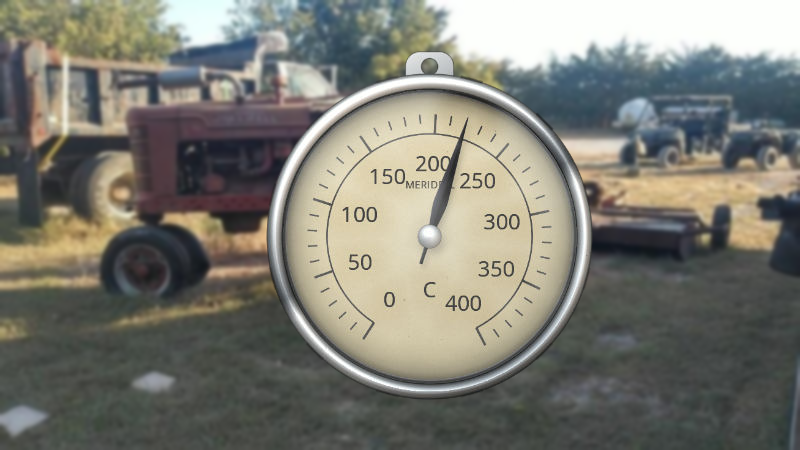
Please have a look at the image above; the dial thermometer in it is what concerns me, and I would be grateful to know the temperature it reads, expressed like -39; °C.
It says 220; °C
